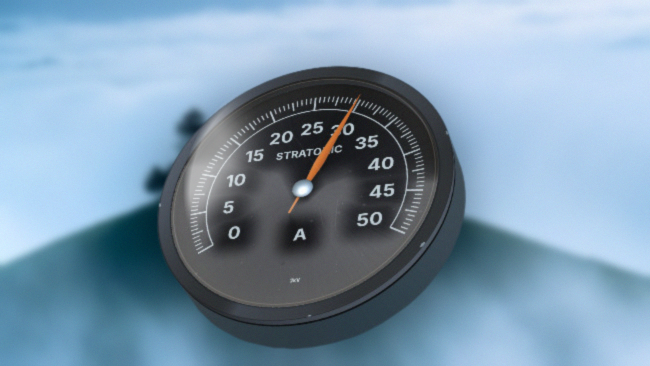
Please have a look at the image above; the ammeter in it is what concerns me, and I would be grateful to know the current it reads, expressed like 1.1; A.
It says 30; A
